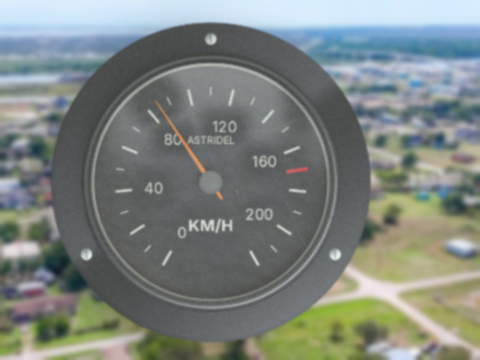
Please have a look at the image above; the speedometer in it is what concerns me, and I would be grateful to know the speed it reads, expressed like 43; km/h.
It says 85; km/h
